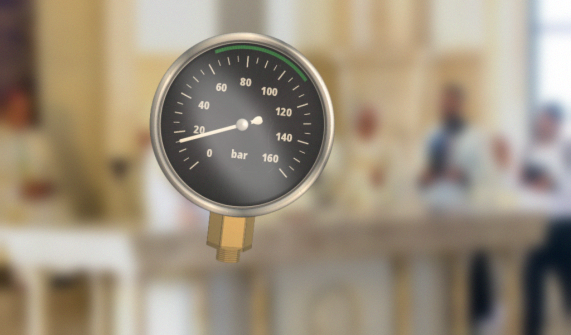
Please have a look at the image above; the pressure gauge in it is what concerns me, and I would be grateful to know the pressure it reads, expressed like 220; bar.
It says 15; bar
